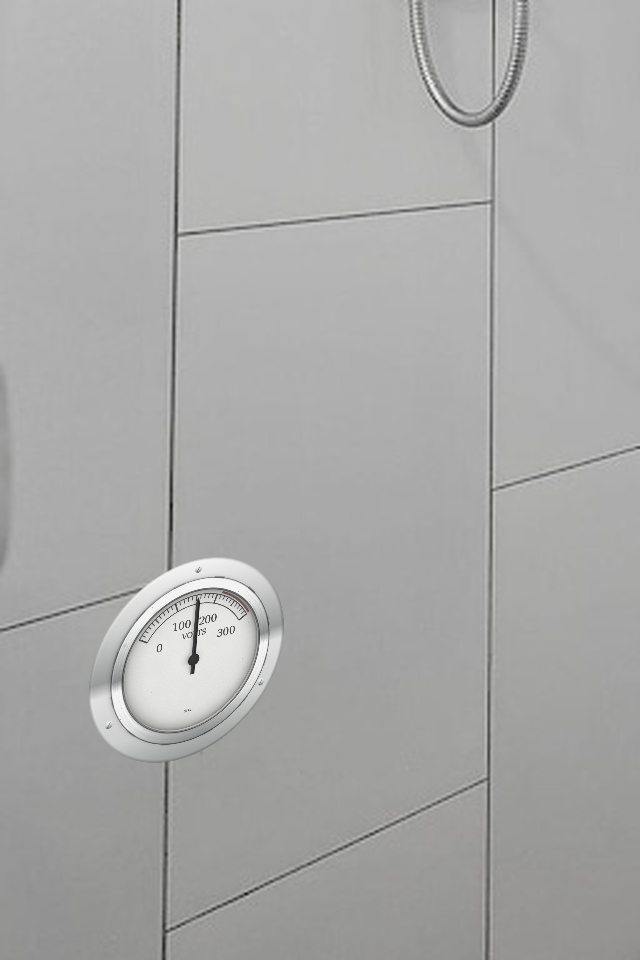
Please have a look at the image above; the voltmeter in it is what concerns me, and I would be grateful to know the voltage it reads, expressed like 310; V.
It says 150; V
